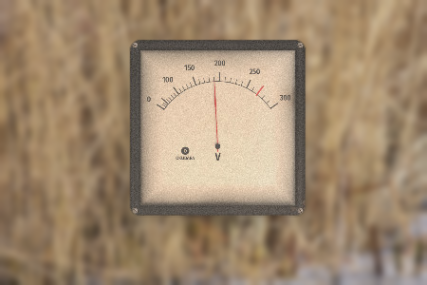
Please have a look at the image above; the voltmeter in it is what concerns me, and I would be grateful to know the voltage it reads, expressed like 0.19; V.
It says 190; V
